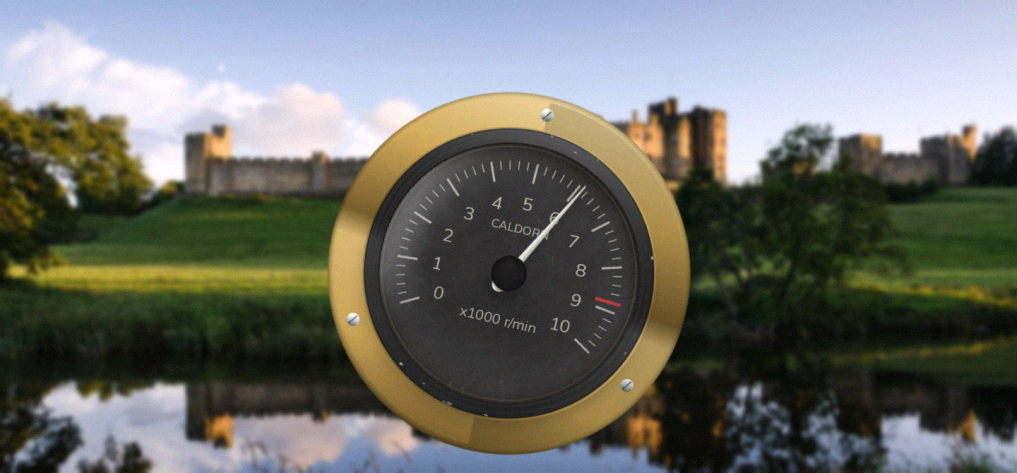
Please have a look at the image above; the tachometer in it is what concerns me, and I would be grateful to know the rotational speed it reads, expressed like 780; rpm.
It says 6100; rpm
